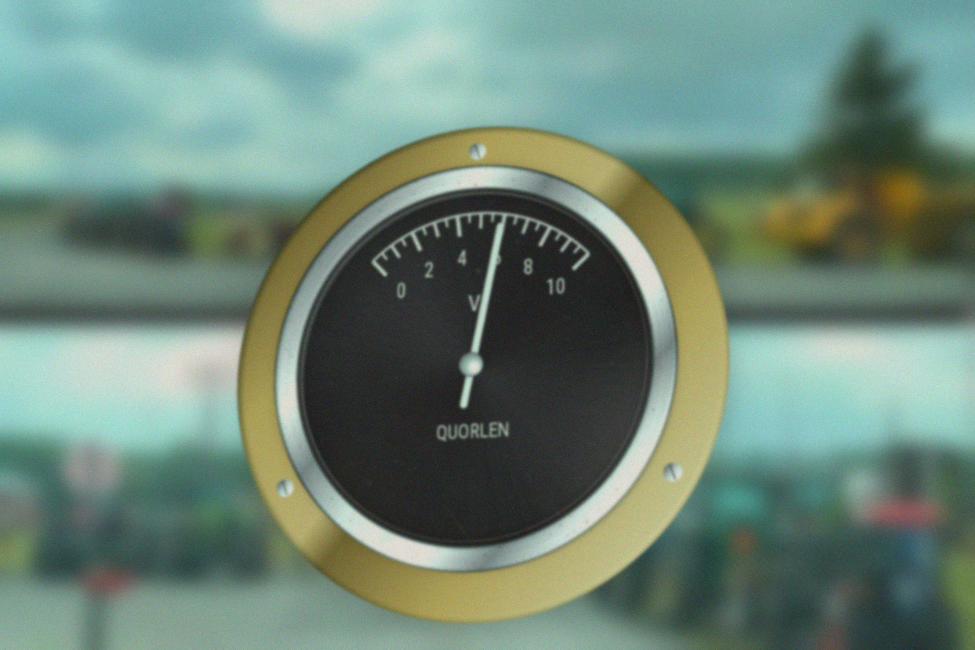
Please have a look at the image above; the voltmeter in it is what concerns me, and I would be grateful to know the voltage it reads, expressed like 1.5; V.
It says 6; V
